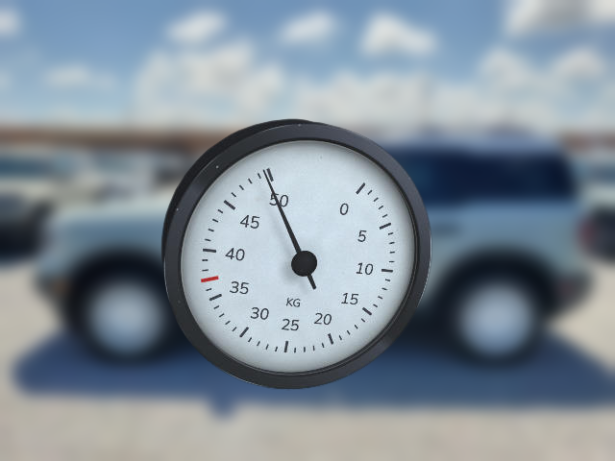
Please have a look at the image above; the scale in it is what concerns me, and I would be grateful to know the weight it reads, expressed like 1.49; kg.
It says 49.5; kg
